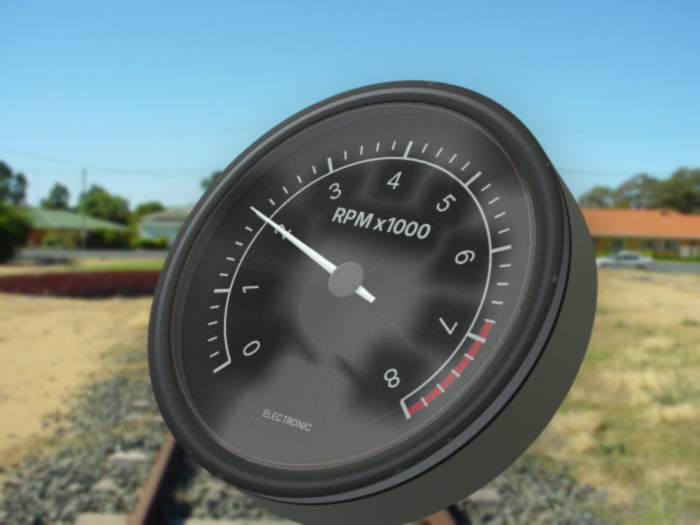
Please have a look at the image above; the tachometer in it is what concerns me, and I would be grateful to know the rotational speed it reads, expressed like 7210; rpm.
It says 2000; rpm
